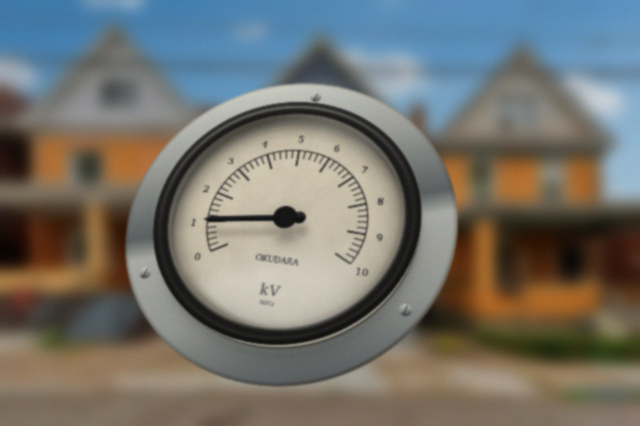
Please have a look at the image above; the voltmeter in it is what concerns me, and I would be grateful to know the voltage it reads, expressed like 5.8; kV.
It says 1; kV
